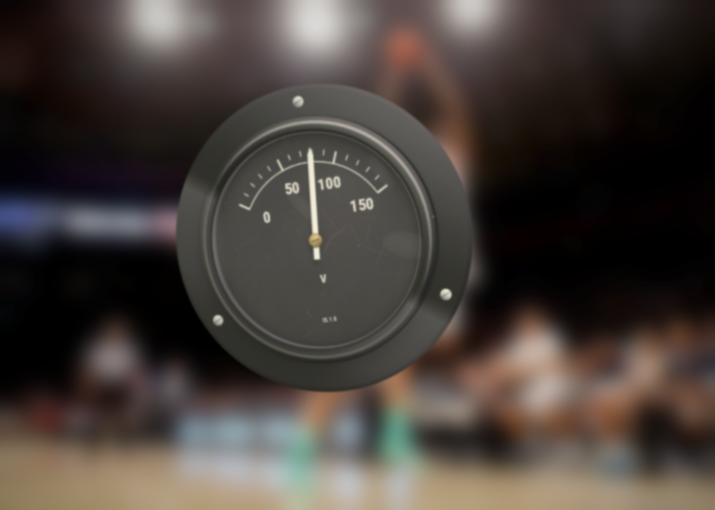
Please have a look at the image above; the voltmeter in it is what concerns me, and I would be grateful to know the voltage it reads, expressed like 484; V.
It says 80; V
